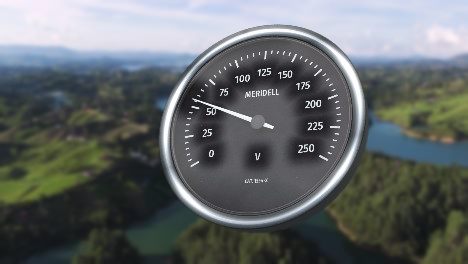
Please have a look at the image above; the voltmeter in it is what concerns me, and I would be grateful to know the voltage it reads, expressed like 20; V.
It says 55; V
